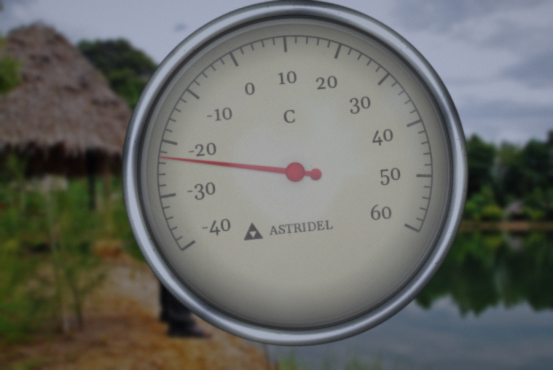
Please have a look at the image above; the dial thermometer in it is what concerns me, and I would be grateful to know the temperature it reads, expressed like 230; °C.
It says -23; °C
